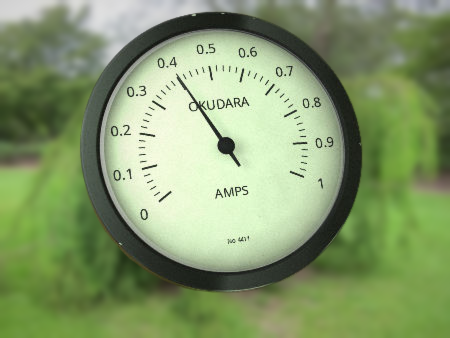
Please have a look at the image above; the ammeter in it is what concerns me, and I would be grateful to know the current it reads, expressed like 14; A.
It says 0.4; A
